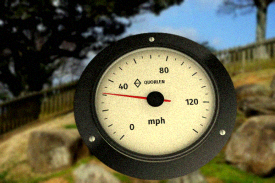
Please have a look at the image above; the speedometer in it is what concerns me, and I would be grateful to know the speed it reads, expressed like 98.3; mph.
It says 30; mph
